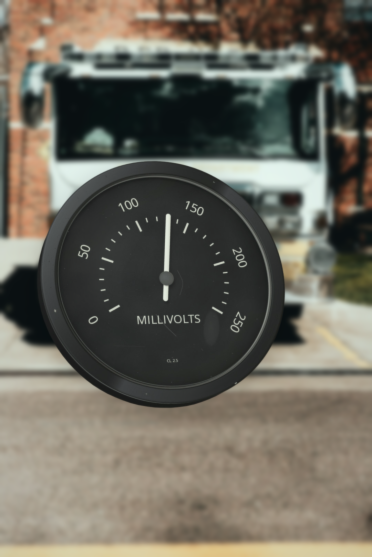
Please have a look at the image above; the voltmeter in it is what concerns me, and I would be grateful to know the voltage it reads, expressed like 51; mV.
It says 130; mV
